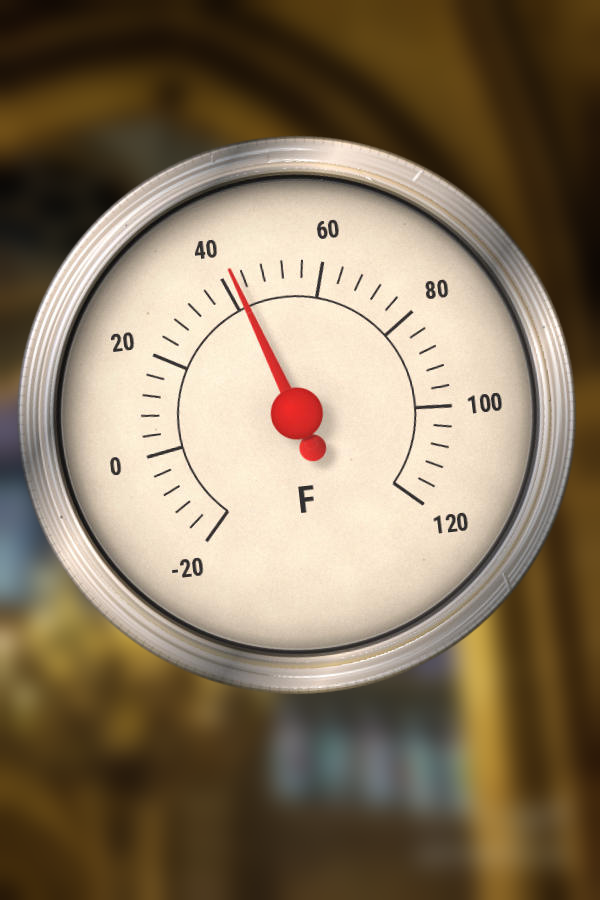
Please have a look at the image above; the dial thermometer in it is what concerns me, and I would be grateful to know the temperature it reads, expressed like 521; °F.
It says 42; °F
